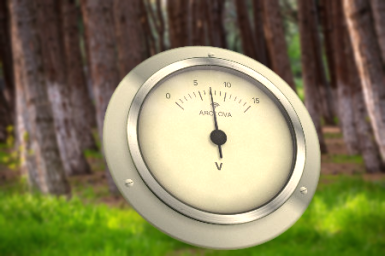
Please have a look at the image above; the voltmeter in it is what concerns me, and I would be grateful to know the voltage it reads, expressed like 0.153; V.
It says 7; V
